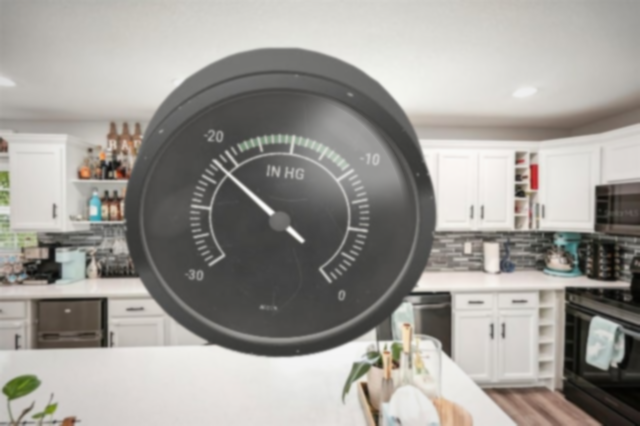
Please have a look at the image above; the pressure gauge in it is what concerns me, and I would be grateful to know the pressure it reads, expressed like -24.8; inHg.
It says -21; inHg
